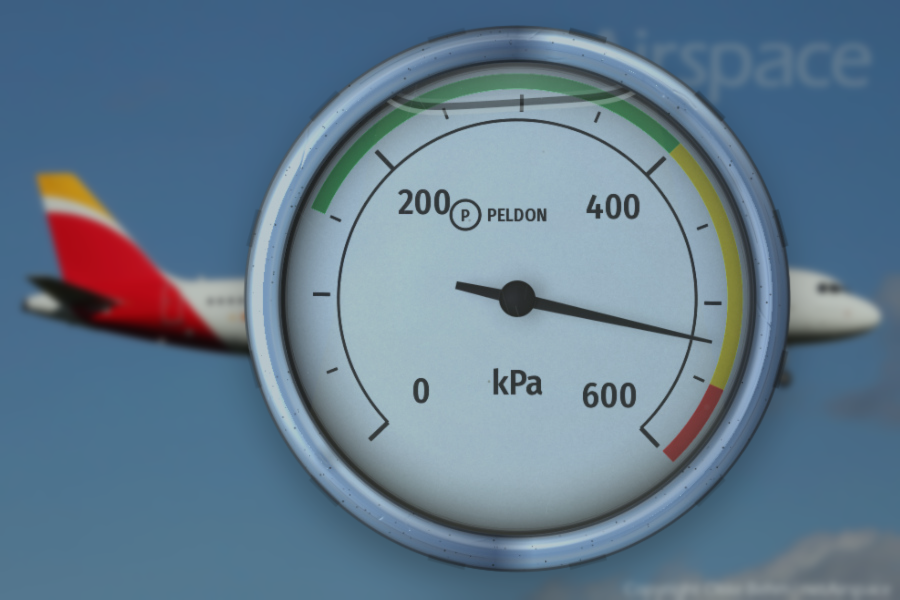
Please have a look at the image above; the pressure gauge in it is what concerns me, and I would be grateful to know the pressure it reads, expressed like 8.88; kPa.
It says 525; kPa
